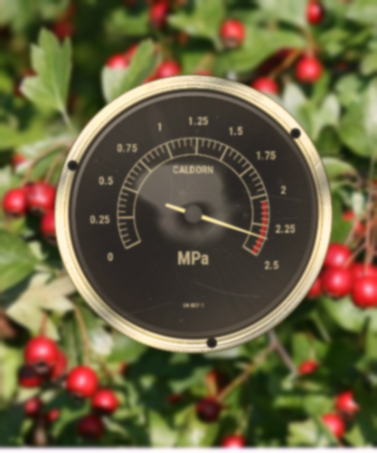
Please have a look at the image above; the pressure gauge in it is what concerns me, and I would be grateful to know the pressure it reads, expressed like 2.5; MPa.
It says 2.35; MPa
